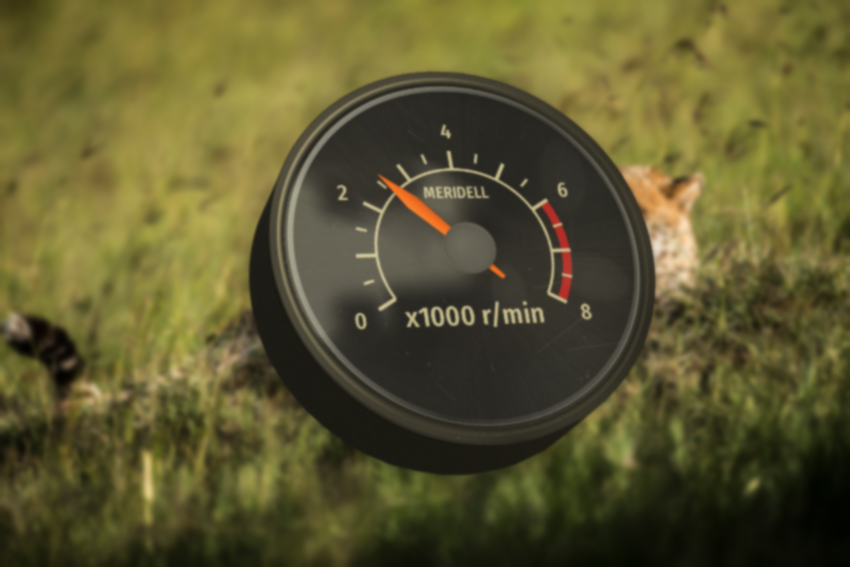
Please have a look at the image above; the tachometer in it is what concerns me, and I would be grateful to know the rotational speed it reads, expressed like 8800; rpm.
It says 2500; rpm
